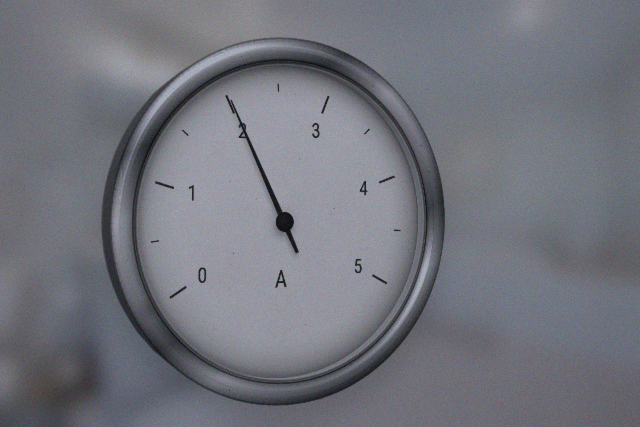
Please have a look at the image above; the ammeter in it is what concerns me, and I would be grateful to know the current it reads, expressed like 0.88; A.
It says 2; A
